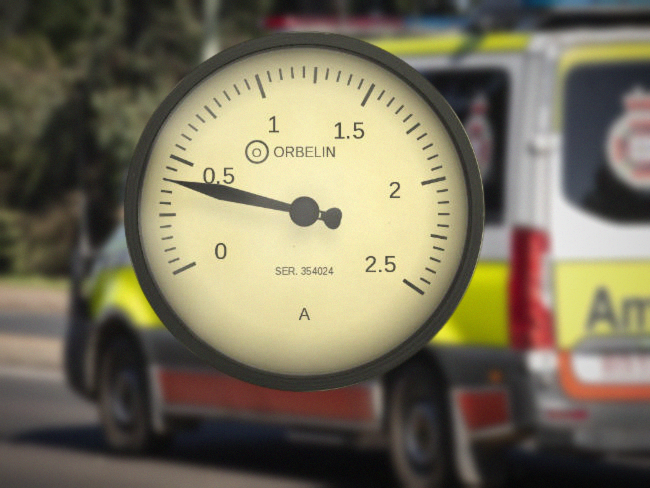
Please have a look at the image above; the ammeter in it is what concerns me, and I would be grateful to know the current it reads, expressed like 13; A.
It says 0.4; A
